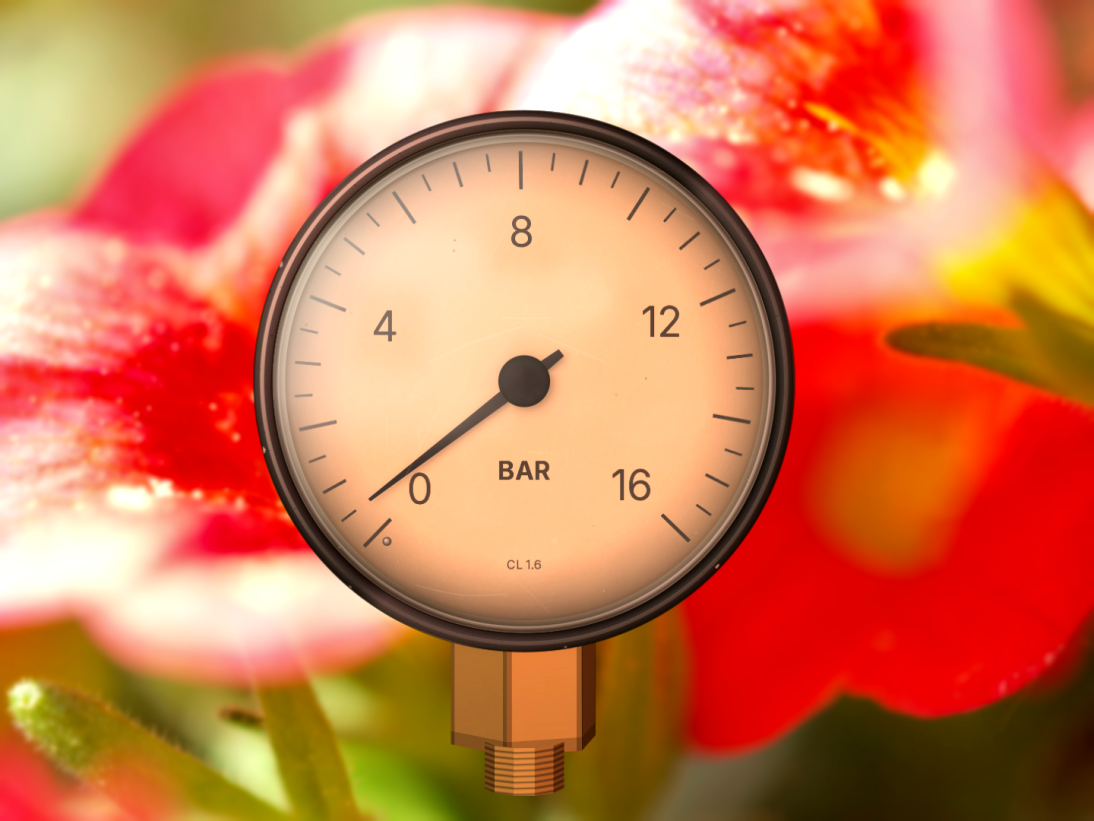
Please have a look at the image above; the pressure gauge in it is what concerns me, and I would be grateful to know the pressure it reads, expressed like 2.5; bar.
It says 0.5; bar
